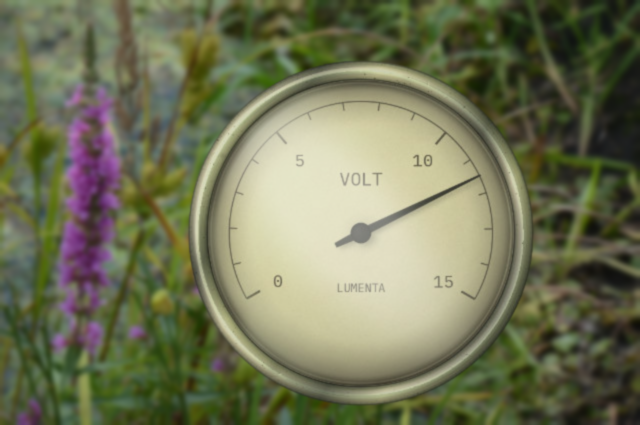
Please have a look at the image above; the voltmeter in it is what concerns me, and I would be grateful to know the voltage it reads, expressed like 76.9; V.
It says 11.5; V
